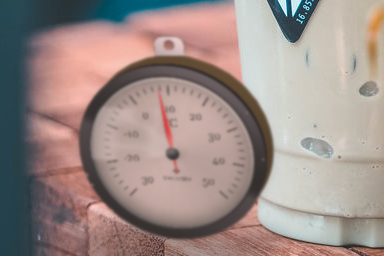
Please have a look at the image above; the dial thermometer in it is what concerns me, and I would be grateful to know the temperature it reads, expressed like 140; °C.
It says 8; °C
